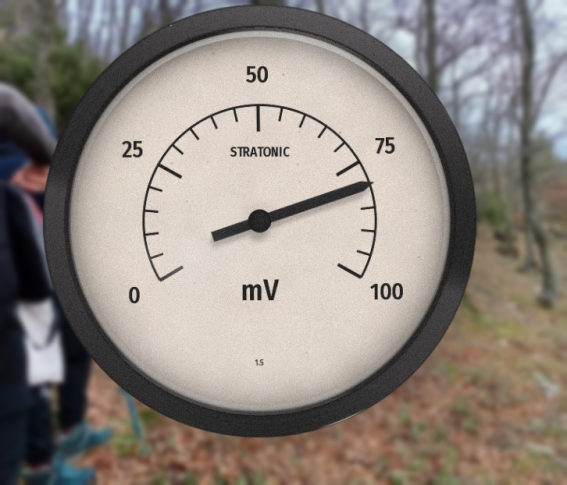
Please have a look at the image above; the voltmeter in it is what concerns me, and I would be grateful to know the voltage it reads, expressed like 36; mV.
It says 80; mV
